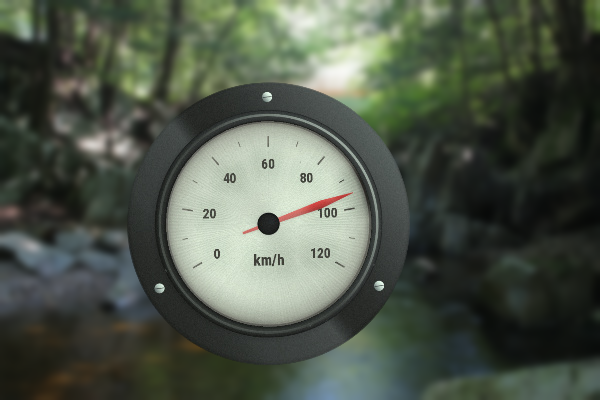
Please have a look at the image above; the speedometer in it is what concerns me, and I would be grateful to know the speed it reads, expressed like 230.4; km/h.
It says 95; km/h
